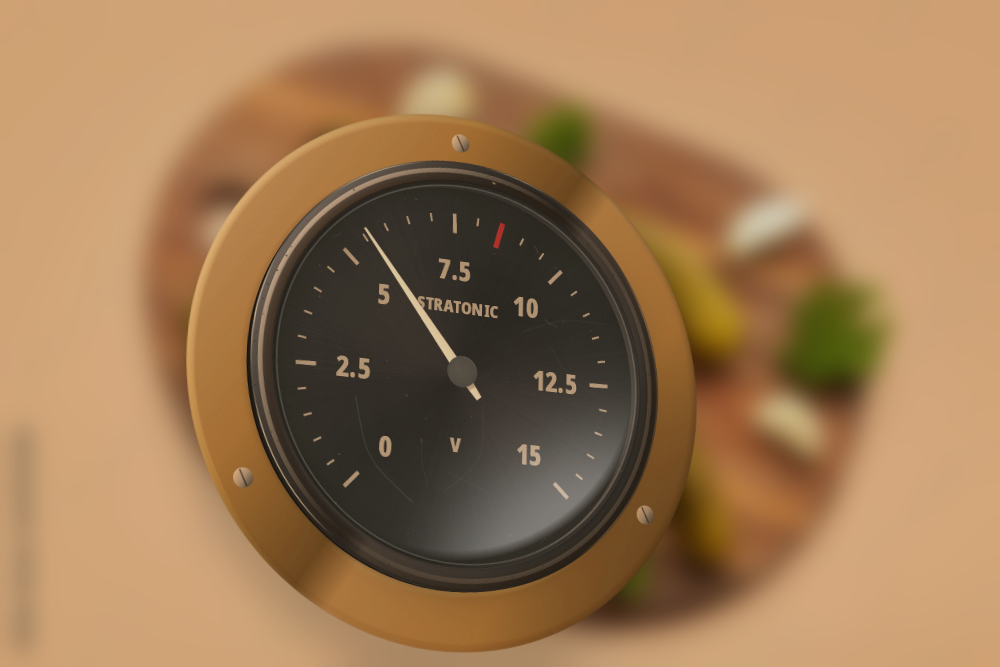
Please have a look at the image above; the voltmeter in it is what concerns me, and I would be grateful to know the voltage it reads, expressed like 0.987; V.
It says 5.5; V
